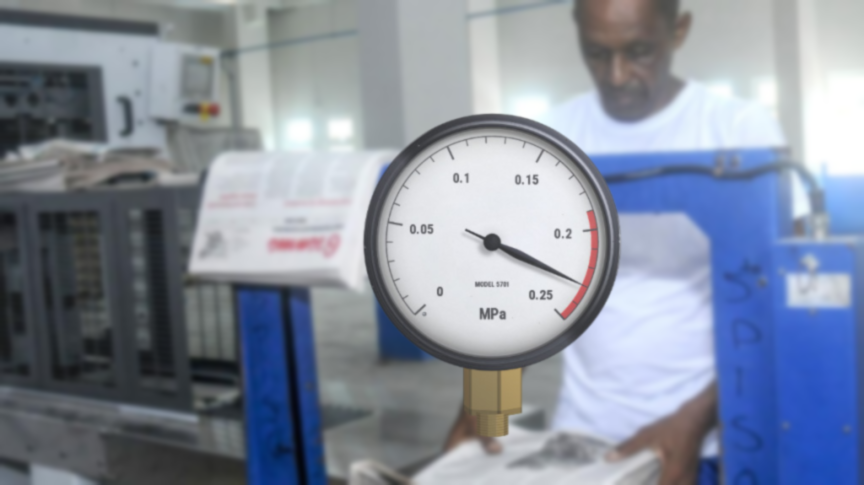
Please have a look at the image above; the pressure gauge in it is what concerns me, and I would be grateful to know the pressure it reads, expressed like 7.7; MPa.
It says 0.23; MPa
